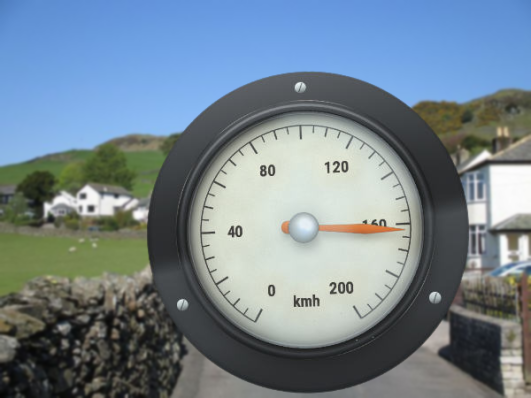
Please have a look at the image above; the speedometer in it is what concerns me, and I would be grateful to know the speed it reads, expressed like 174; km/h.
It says 162.5; km/h
